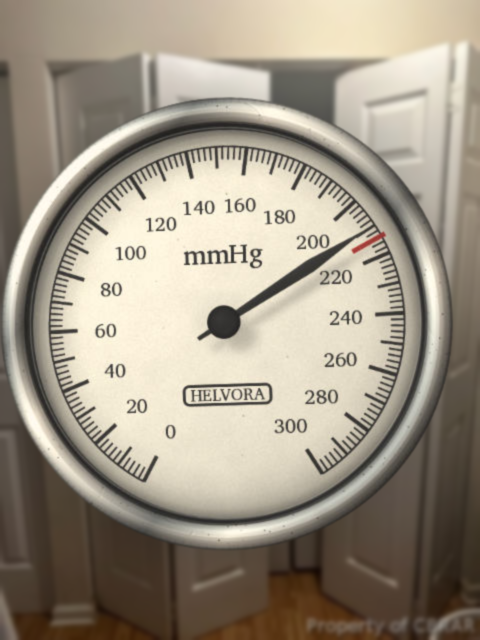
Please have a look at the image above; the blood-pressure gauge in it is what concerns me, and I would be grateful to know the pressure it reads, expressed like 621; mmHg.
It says 210; mmHg
